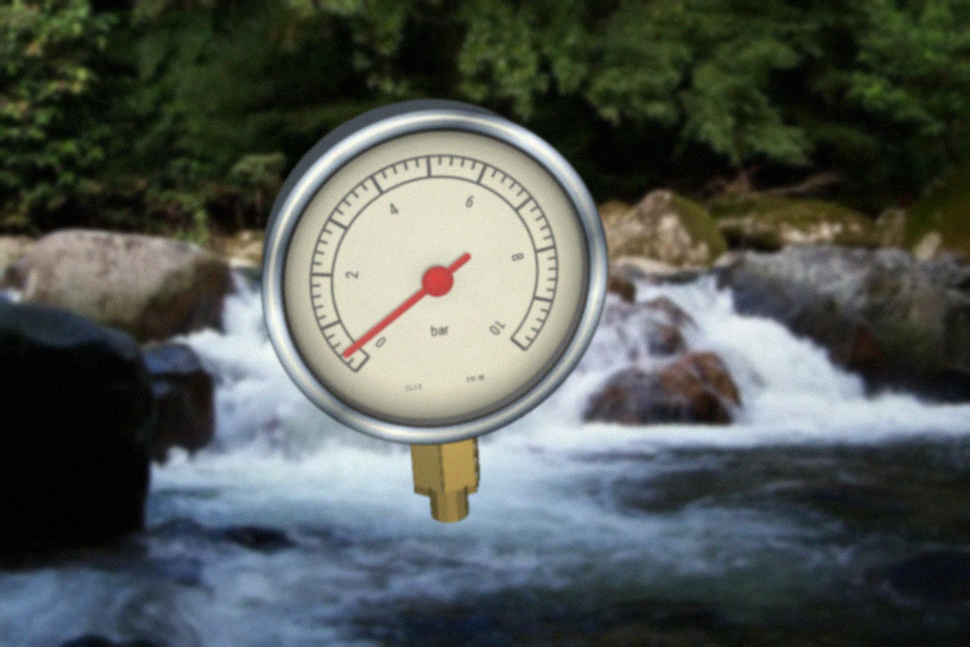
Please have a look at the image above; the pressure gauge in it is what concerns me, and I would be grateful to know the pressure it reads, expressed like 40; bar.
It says 0.4; bar
